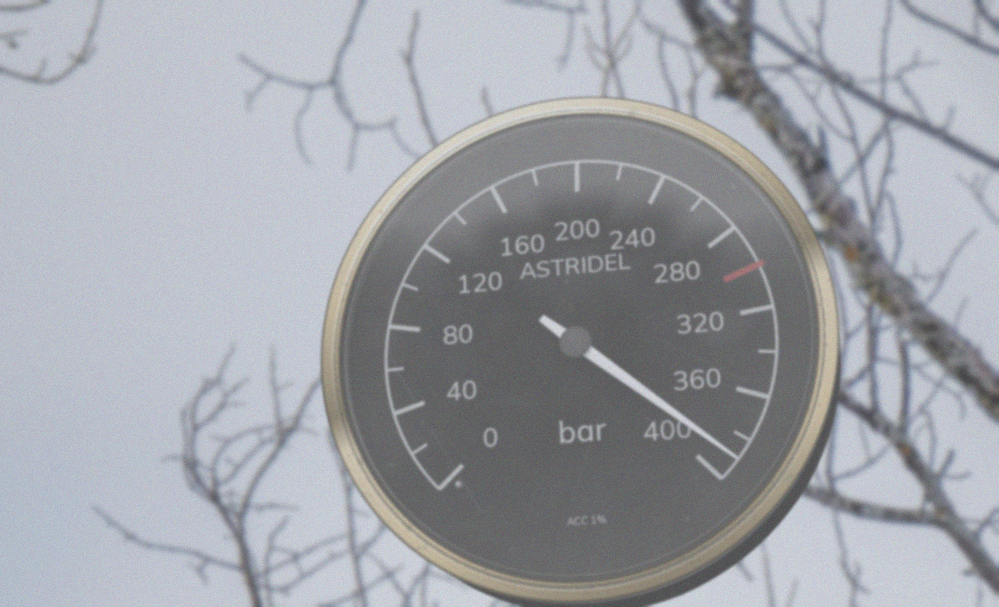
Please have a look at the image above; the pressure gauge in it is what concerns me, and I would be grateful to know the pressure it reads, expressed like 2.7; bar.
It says 390; bar
